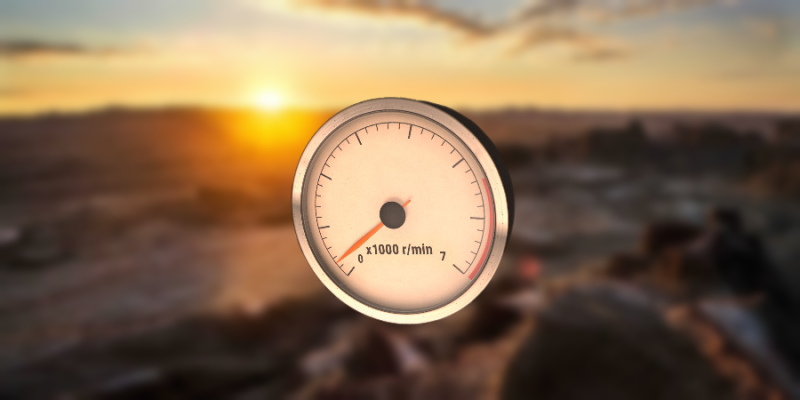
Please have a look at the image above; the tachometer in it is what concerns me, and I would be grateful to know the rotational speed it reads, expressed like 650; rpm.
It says 300; rpm
